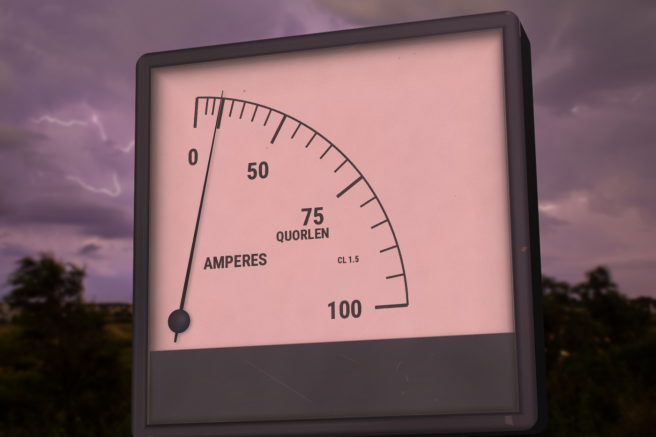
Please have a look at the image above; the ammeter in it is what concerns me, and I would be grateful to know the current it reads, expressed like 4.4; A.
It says 25; A
